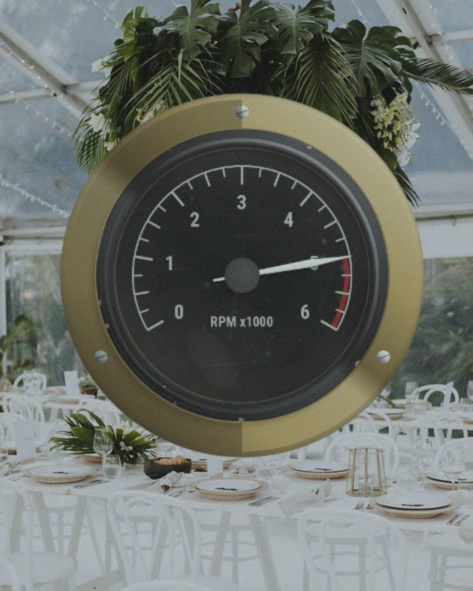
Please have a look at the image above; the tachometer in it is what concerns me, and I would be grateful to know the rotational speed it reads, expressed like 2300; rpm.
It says 5000; rpm
